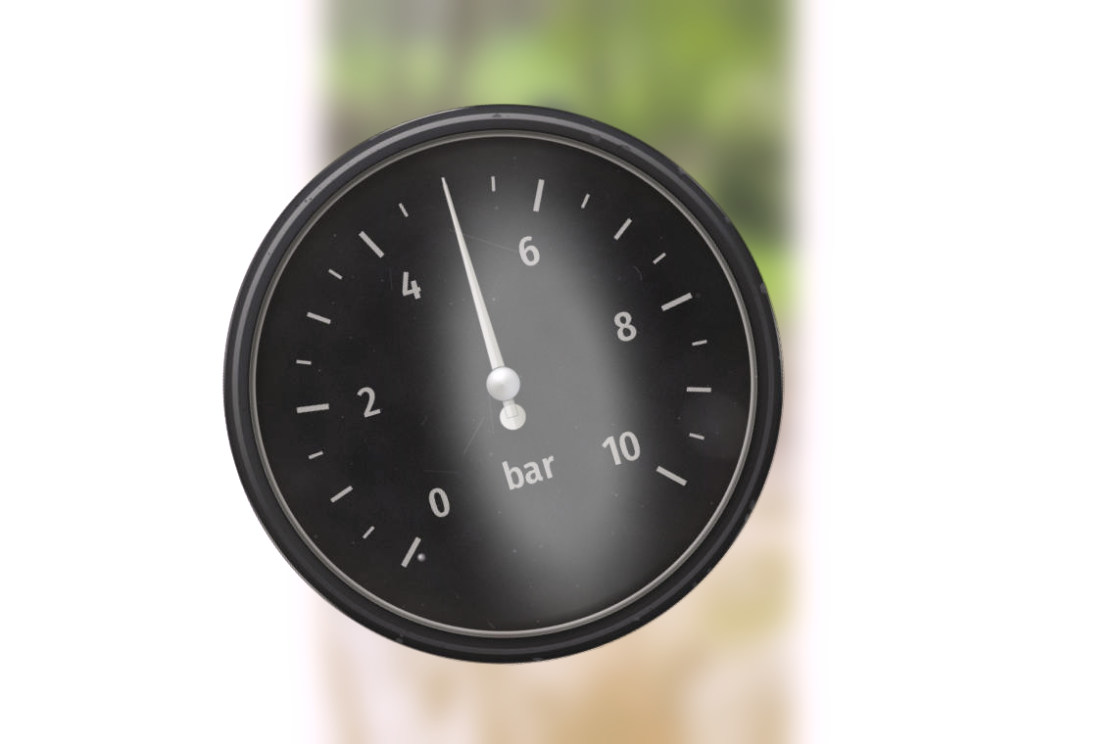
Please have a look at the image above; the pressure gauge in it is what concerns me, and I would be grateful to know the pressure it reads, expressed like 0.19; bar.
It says 5; bar
